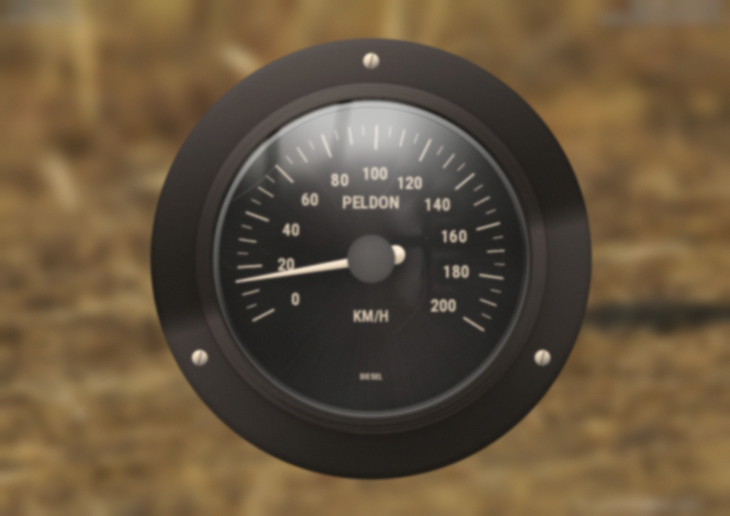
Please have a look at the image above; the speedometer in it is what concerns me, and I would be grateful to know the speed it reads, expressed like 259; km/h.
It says 15; km/h
